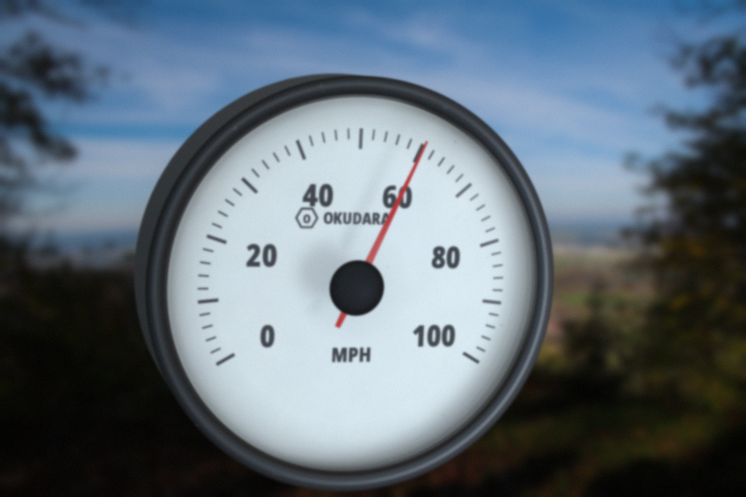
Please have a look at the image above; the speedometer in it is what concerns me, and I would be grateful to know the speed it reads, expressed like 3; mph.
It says 60; mph
